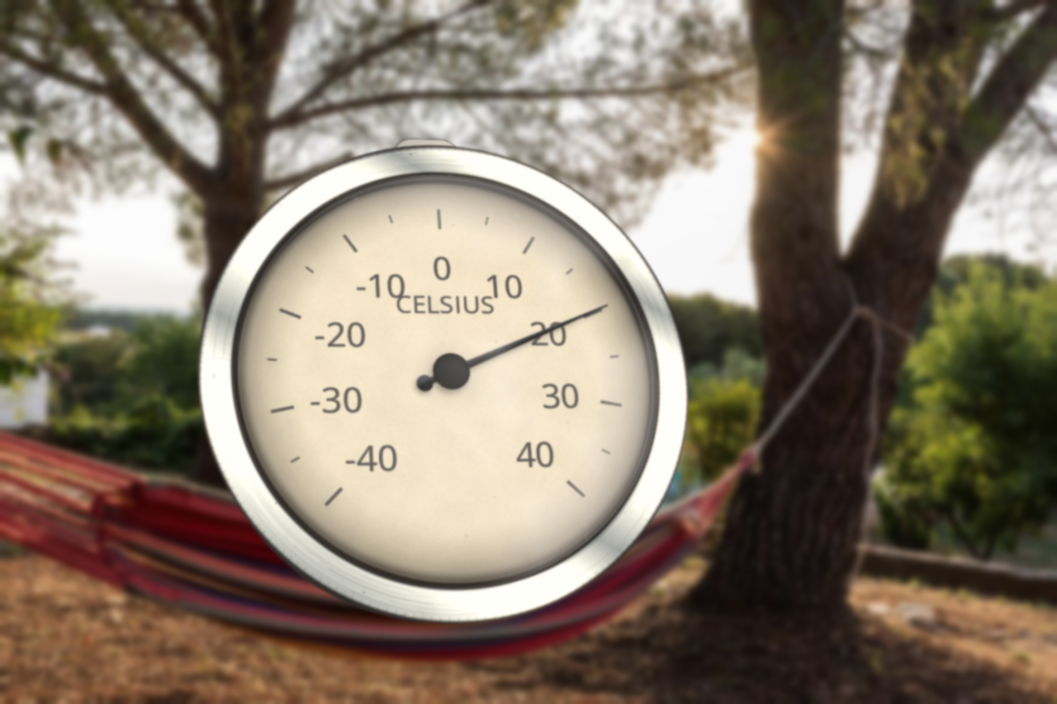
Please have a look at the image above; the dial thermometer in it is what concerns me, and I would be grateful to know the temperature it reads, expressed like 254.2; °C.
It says 20; °C
